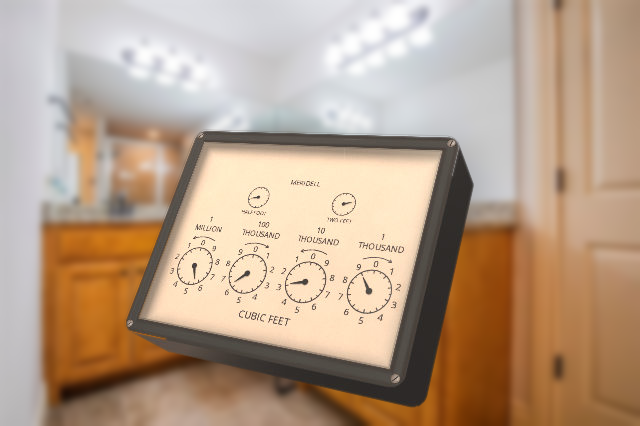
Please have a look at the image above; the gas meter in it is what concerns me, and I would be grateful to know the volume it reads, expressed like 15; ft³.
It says 562900; ft³
